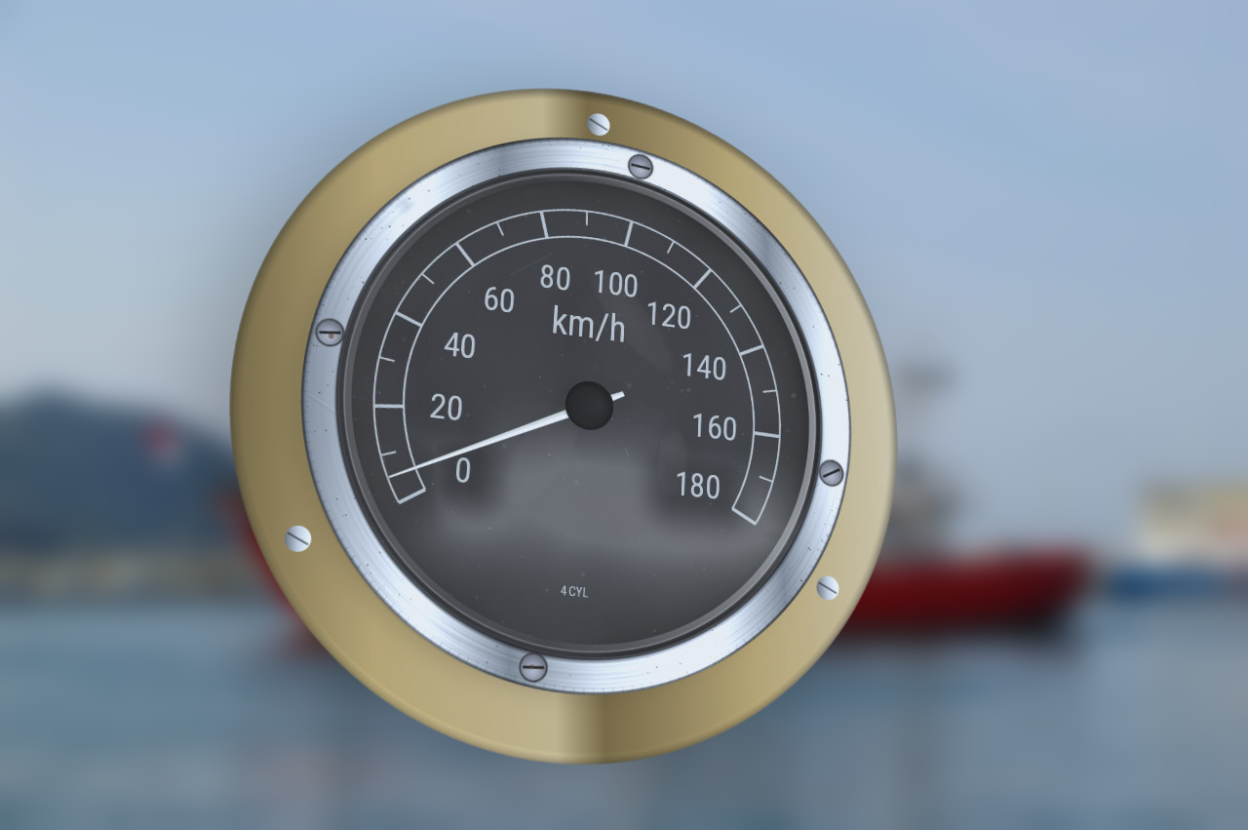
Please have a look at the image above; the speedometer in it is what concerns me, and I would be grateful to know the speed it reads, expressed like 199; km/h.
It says 5; km/h
